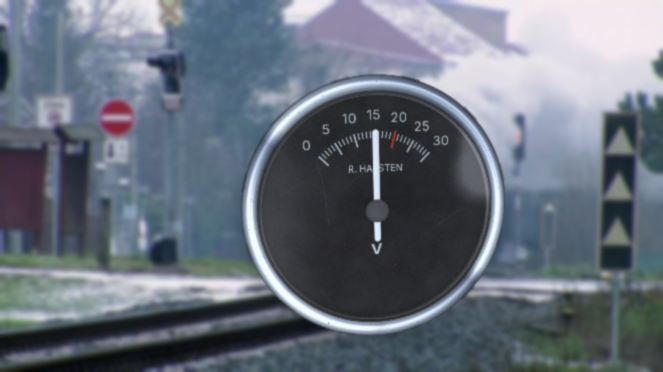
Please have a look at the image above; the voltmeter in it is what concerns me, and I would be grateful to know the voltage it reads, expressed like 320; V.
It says 15; V
